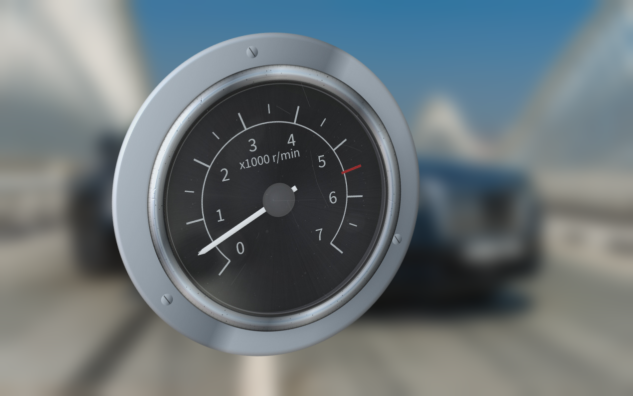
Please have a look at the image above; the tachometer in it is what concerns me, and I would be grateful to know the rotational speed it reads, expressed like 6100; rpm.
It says 500; rpm
